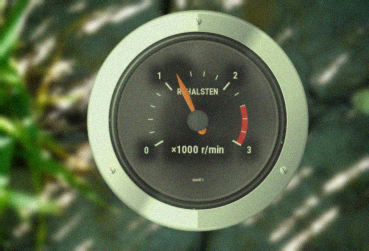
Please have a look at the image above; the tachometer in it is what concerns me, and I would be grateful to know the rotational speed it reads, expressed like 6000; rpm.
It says 1200; rpm
